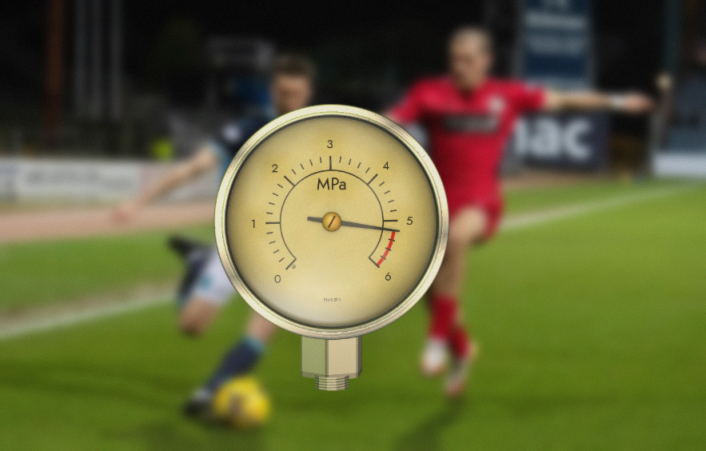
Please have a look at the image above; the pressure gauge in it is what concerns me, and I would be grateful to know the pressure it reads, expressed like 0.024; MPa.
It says 5.2; MPa
